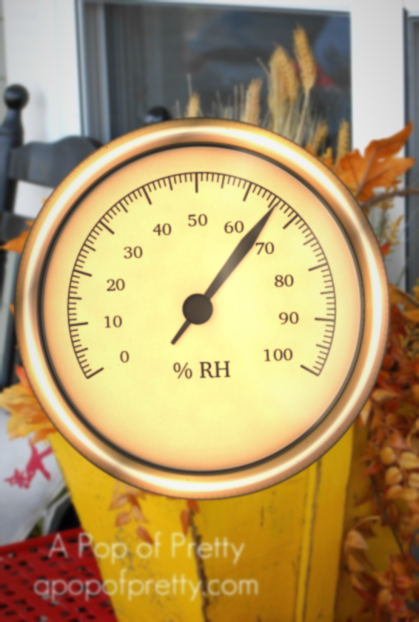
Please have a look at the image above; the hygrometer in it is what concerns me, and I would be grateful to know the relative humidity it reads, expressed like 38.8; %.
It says 66; %
